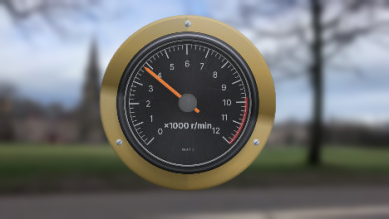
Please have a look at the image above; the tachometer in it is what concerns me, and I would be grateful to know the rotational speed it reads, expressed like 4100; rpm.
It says 3800; rpm
